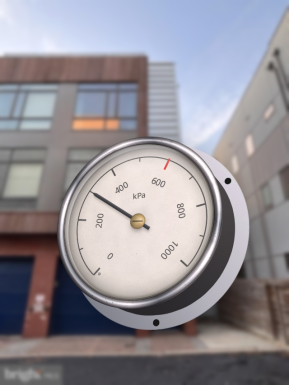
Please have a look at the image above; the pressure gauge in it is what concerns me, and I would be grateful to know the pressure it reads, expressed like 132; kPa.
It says 300; kPa
